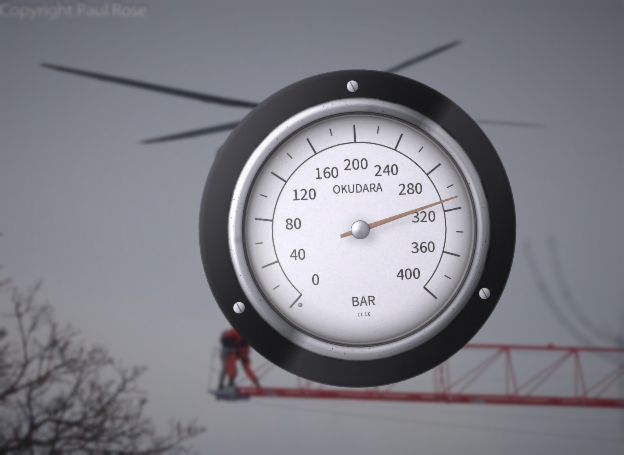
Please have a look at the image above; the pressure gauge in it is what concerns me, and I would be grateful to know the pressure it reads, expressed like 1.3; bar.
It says 310; bar
